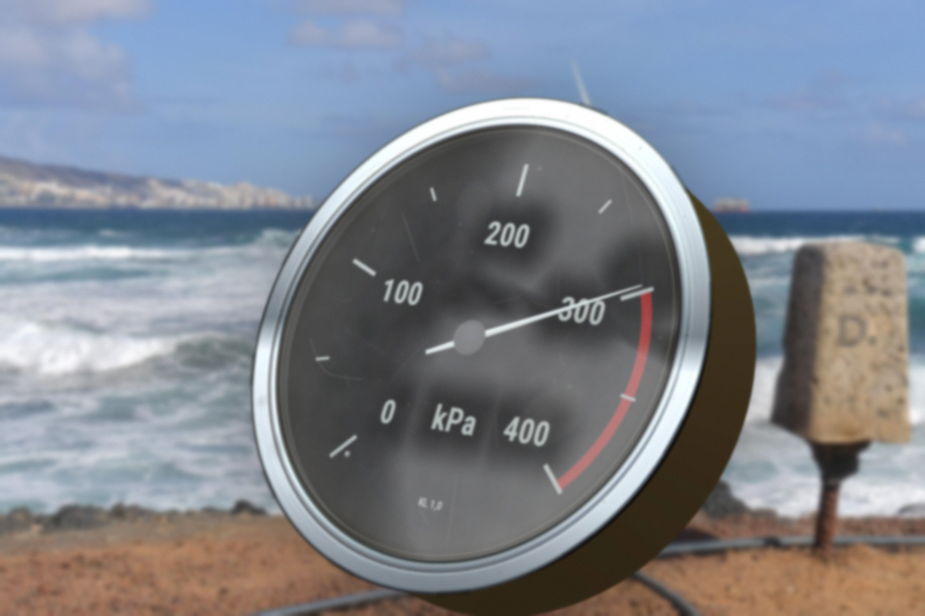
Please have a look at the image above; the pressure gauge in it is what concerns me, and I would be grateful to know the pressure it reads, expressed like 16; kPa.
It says 300; kPa
